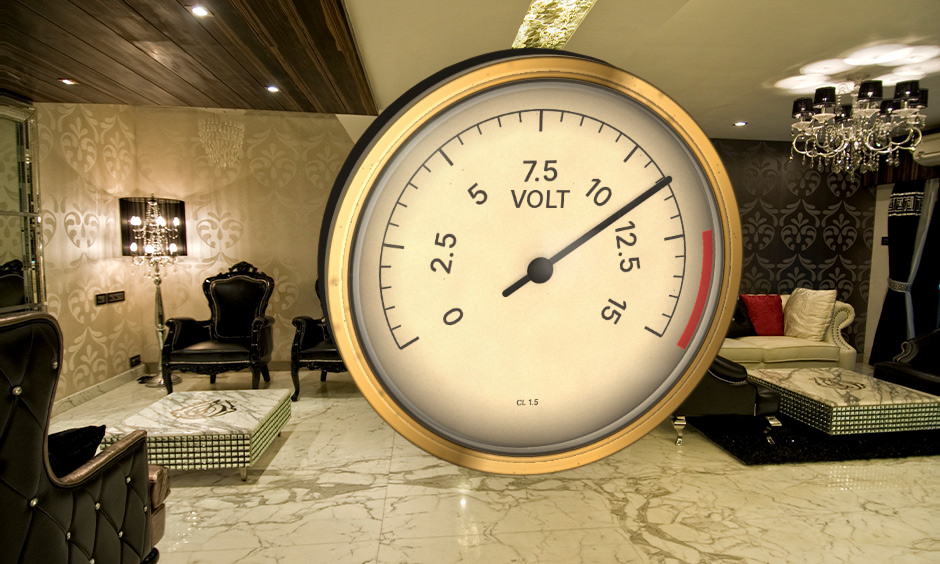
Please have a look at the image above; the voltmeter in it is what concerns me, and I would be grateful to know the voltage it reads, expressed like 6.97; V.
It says 11; V
